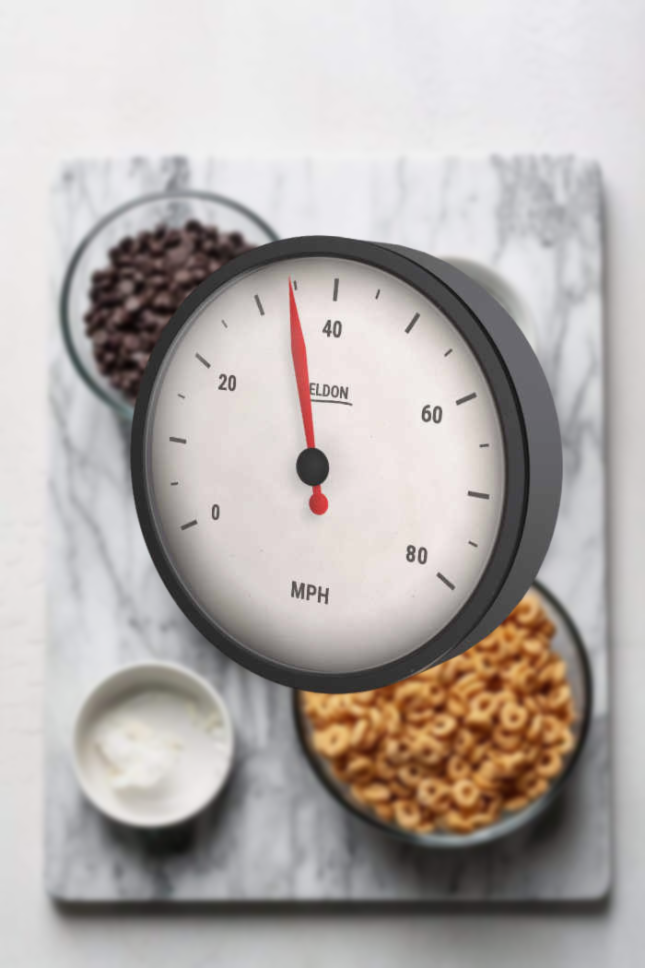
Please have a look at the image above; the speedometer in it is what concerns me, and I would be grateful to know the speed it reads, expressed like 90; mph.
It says 35; mph
